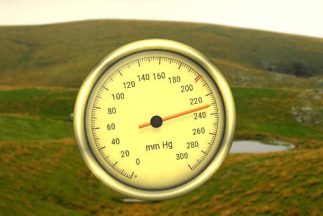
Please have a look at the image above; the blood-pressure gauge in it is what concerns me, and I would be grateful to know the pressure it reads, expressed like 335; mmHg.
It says 230; mmHg
